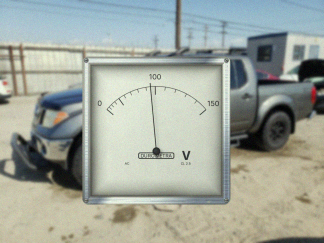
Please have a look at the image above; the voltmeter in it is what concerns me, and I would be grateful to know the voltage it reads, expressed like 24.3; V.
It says 95; V
